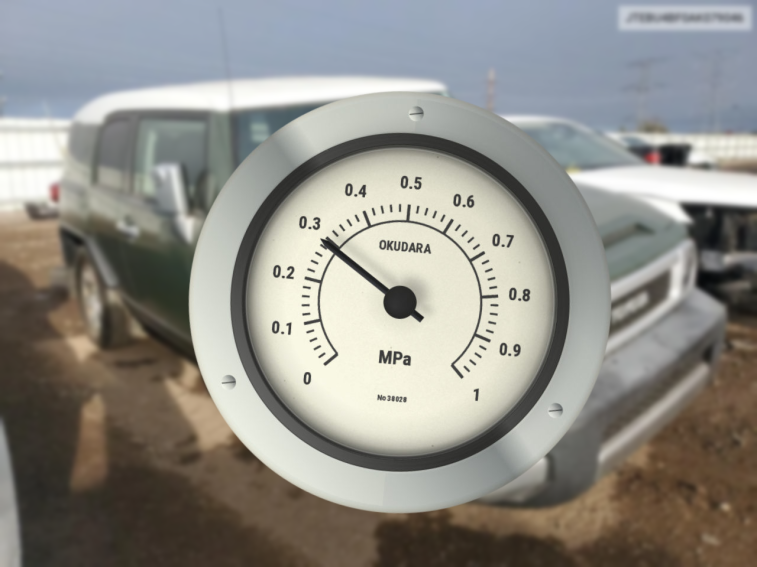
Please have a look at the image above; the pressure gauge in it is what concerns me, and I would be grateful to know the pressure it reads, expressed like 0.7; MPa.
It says 0.29; MPa
